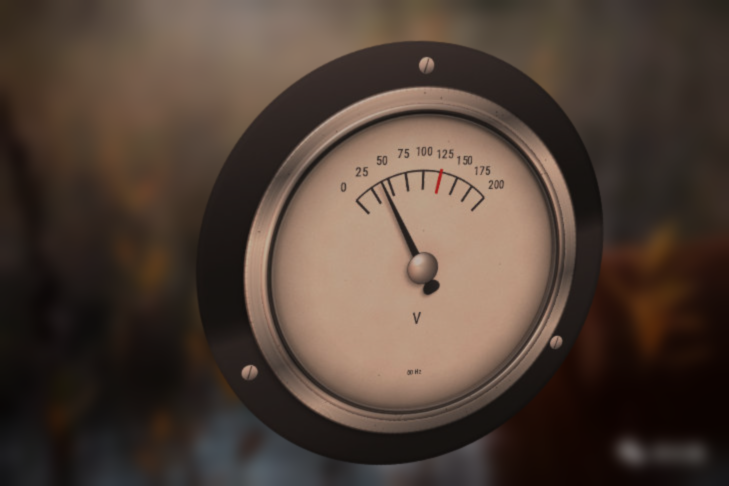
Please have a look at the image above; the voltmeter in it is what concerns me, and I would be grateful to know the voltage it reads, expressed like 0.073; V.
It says 37.5; V
